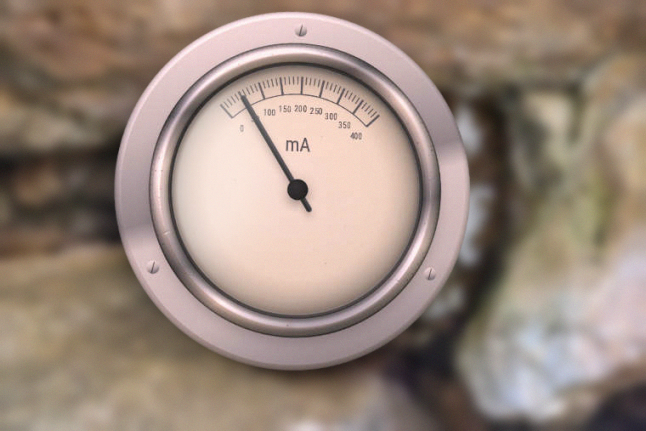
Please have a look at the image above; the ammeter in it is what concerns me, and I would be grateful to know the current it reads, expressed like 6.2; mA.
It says 50; mA
